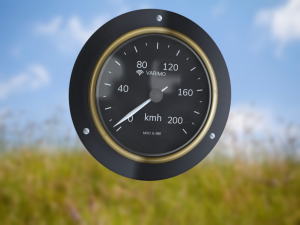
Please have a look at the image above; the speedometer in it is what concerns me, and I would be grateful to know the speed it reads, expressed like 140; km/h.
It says 5; km/h
